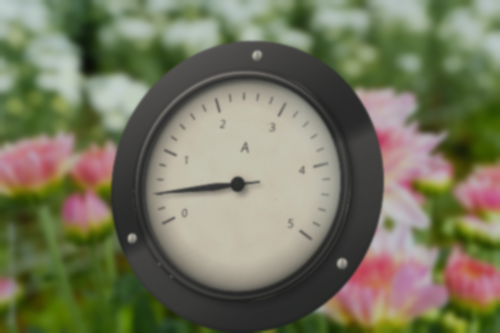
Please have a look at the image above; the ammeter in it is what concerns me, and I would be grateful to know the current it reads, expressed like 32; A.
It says 0.4; A
